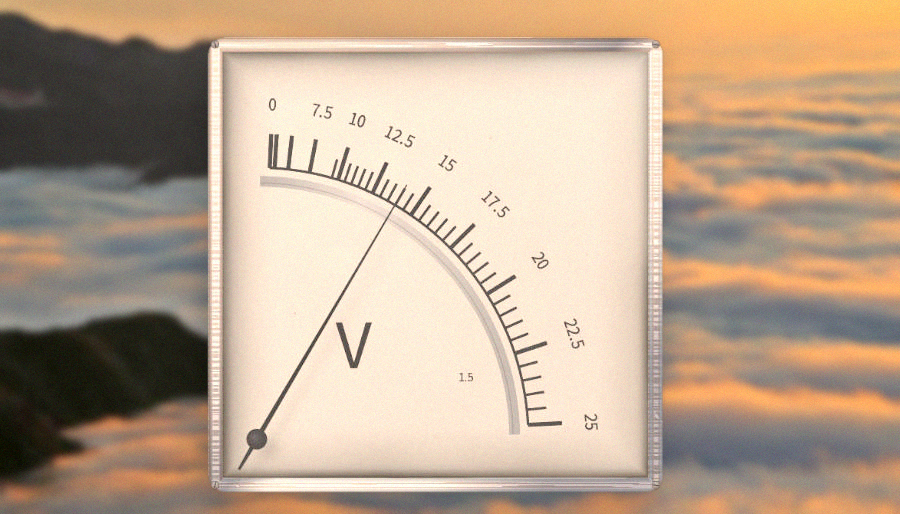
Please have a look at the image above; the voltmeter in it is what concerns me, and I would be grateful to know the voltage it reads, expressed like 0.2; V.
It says 14; V
